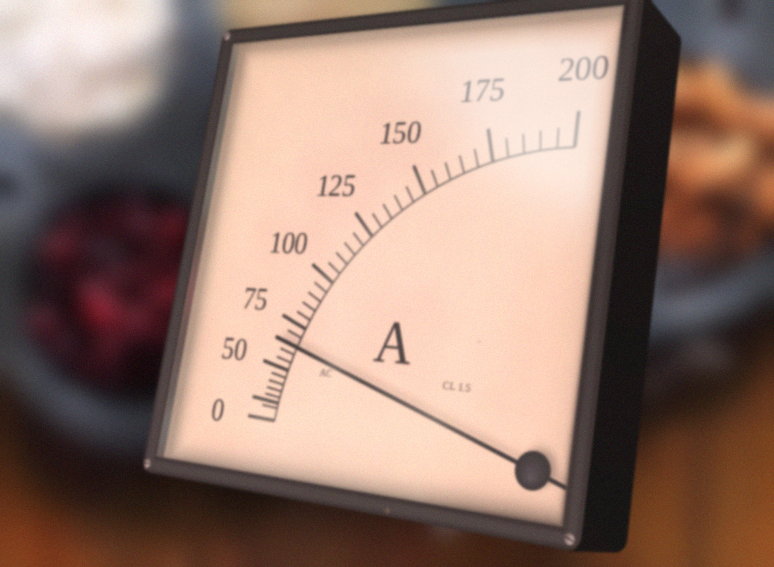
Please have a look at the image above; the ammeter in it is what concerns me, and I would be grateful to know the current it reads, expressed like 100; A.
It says 65; A
